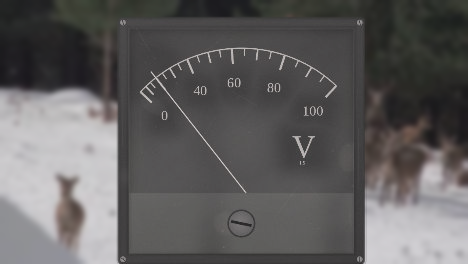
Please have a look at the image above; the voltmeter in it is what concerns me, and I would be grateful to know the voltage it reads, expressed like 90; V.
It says 20; V
